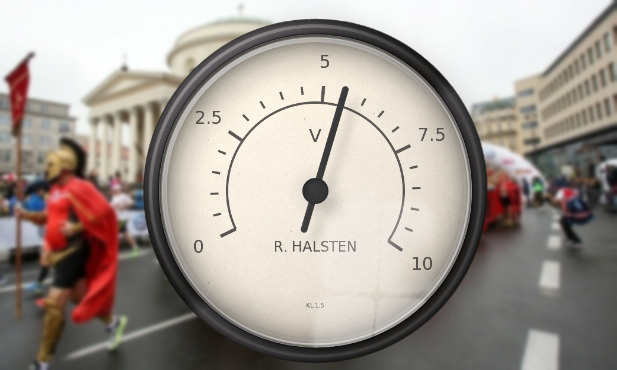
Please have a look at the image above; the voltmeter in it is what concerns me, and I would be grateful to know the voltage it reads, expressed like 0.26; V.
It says 5.5; V
